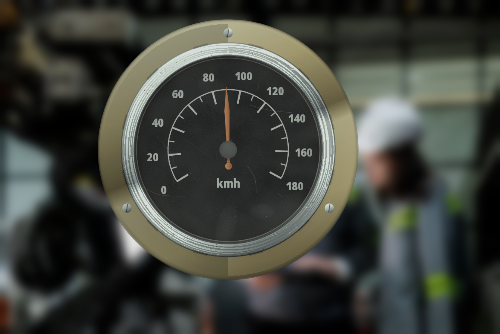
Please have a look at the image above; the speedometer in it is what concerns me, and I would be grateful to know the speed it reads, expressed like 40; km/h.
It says 90; km/h
